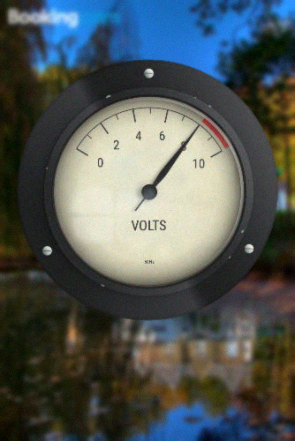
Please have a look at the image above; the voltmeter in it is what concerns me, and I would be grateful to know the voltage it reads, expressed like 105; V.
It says 8; V
